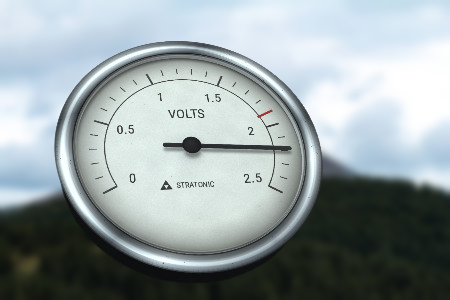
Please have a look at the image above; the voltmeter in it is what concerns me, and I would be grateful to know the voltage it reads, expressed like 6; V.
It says 2.2; V
